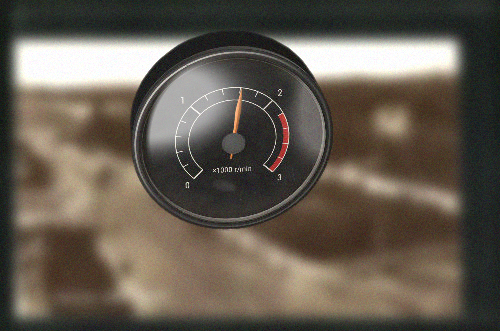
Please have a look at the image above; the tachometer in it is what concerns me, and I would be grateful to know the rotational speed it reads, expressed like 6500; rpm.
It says 1600; rpm
